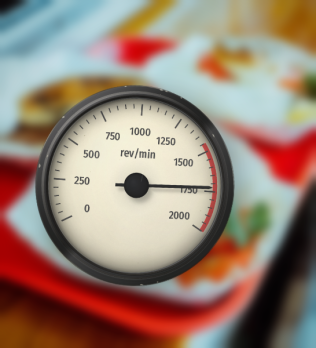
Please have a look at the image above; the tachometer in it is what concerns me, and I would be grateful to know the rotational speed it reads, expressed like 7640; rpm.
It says 1725; rpm
